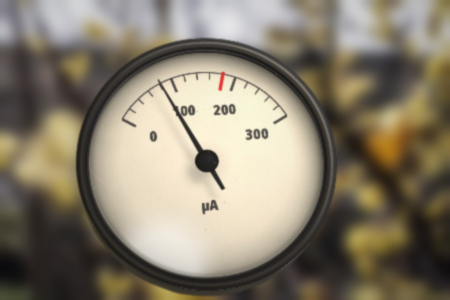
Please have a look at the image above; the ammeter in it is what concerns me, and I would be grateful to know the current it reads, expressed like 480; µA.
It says 80; µA
